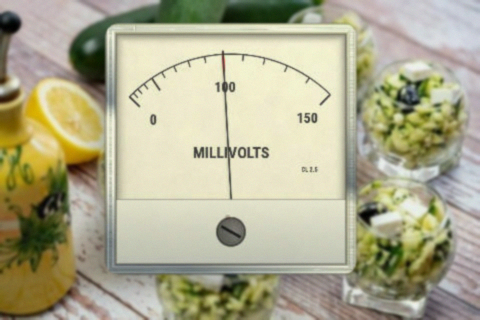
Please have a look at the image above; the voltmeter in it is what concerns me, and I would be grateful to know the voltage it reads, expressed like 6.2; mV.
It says 100; mV
